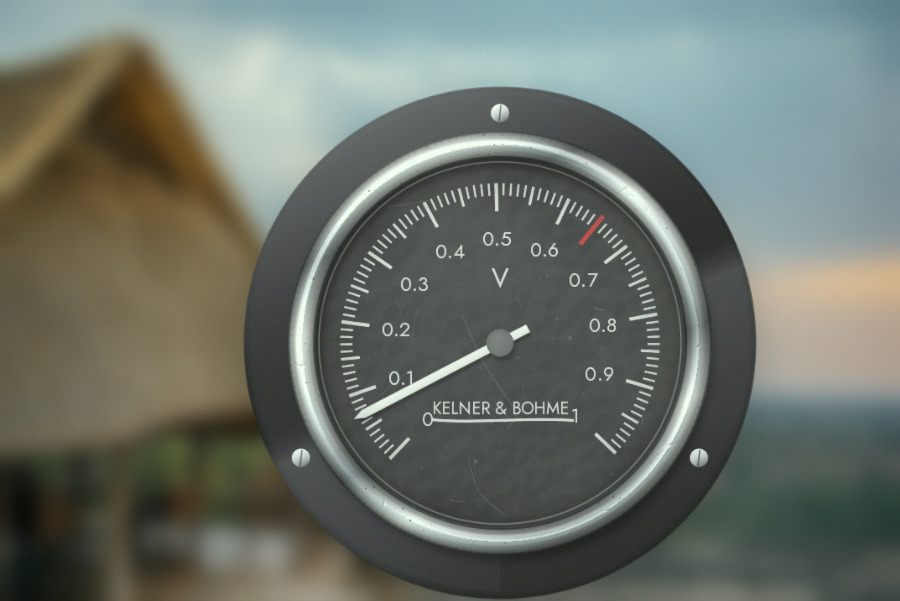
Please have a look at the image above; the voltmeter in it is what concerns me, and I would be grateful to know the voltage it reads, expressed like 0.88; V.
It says 0.07; V
